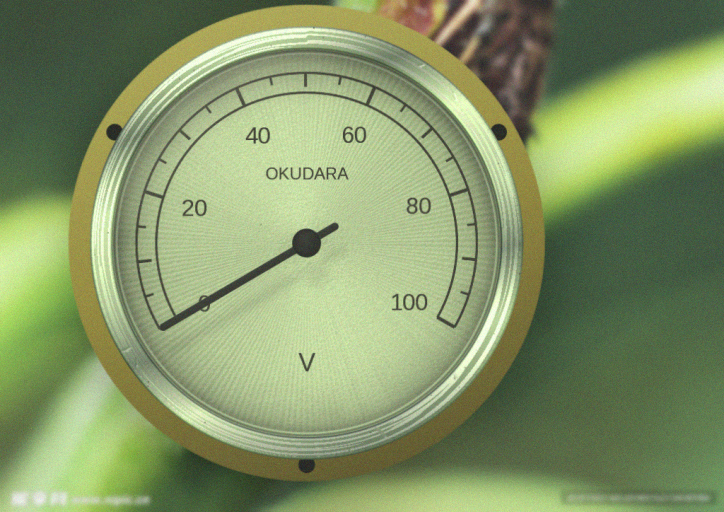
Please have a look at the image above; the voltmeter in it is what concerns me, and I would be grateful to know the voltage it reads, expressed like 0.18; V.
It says 0; V
